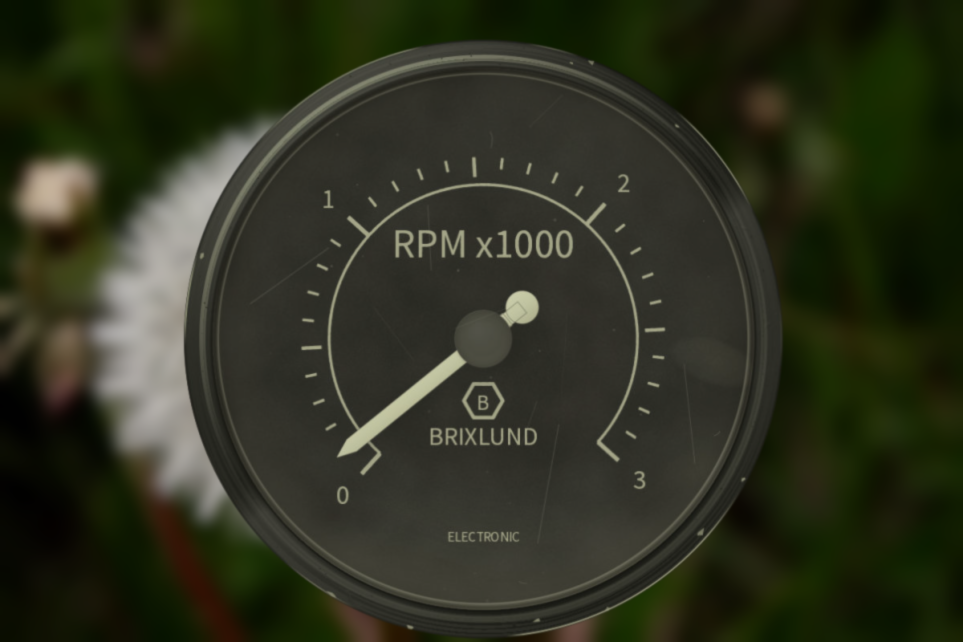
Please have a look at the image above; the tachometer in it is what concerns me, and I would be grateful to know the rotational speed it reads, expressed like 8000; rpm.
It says 100; rpm
